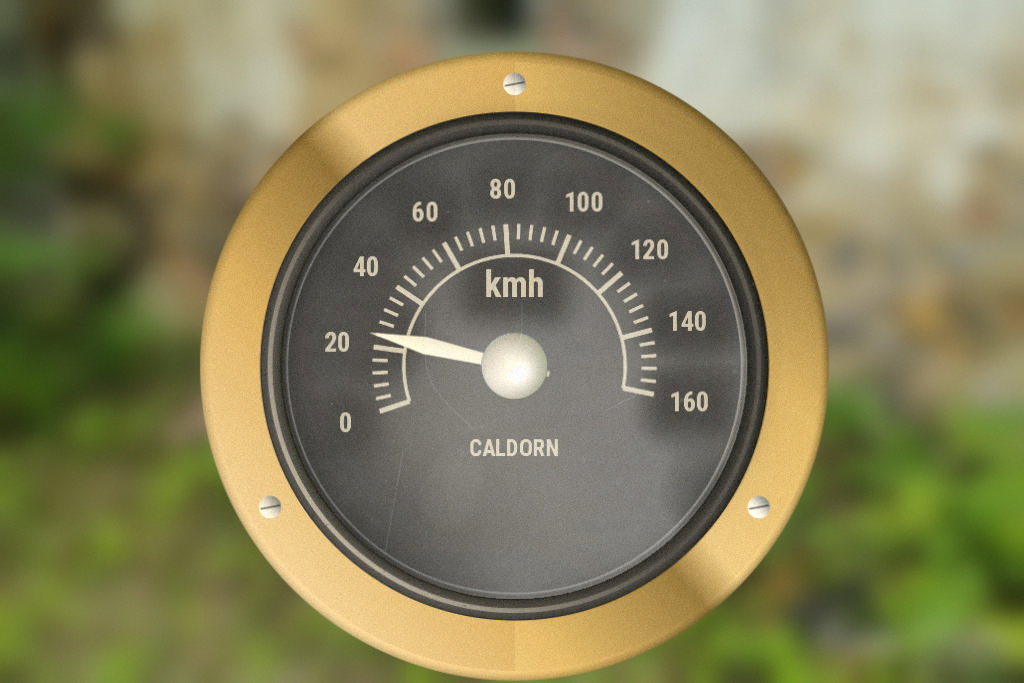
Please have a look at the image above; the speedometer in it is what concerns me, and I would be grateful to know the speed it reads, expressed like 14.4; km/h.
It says 24; km/h
